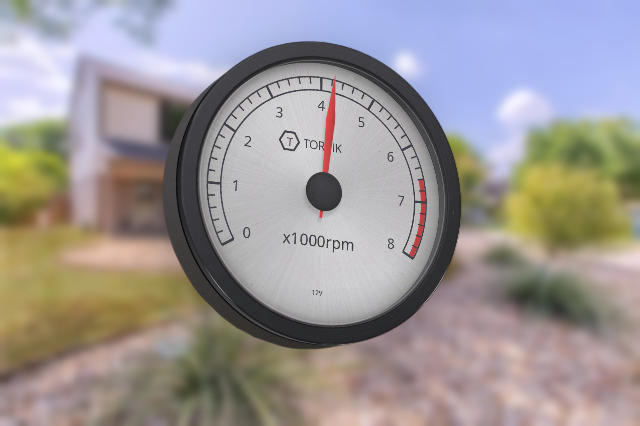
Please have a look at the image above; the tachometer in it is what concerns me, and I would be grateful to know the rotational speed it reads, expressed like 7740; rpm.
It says 4200; rpm
